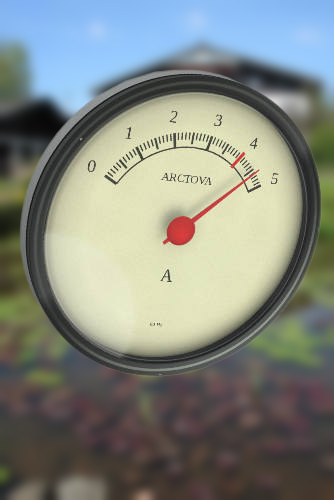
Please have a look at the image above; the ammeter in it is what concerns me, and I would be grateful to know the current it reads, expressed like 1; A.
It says 4.5; A
